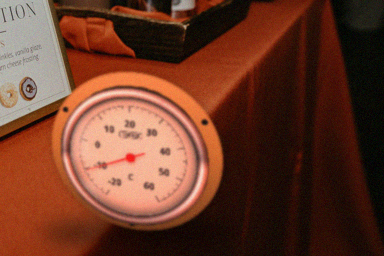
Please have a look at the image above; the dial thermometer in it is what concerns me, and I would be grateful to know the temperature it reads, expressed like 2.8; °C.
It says -10; °C
